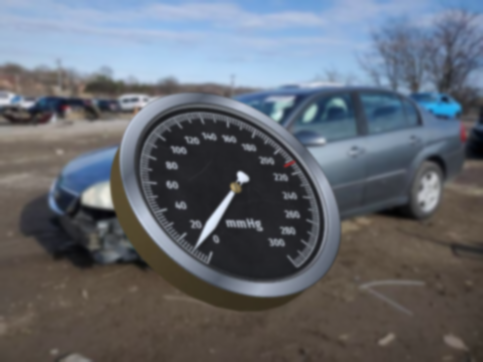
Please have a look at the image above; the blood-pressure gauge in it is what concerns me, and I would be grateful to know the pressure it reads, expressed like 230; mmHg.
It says 10; mmHg
